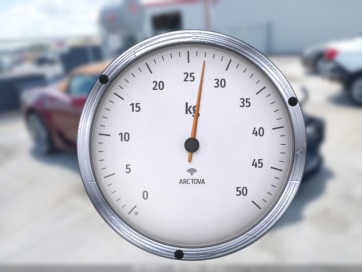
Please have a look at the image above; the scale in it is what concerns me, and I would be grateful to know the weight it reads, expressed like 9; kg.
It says 27; kg
